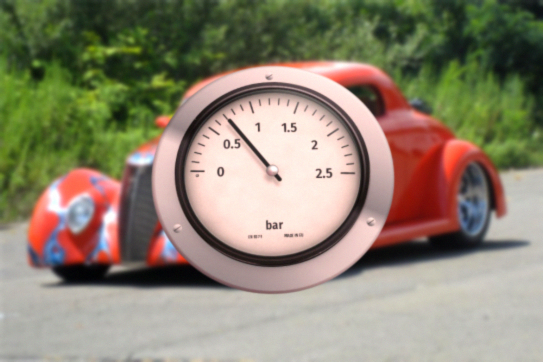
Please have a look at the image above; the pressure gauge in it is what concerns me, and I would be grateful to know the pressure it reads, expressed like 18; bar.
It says 0.7; bar
